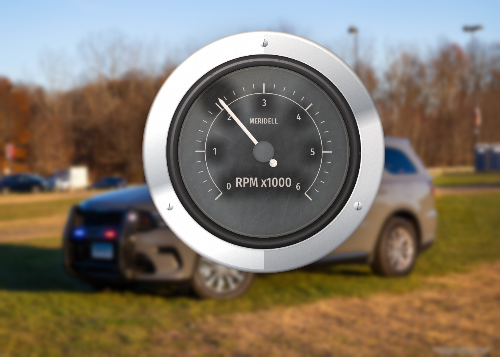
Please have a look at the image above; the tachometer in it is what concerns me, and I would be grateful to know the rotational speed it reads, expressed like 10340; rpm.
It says 2100; rpm
